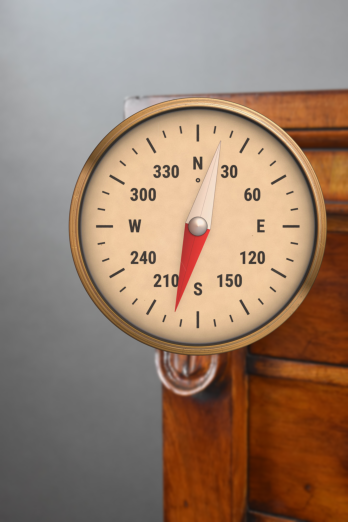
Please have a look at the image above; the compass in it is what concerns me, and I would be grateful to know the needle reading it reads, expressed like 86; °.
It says 195; °
